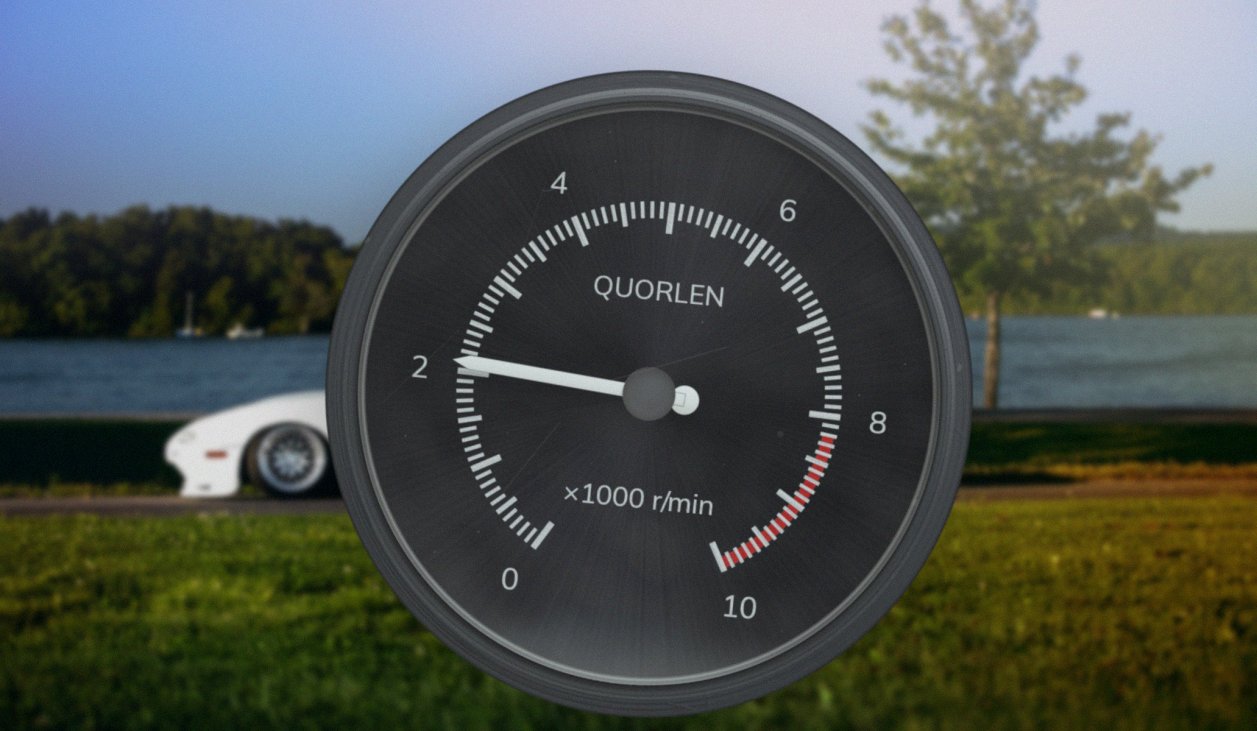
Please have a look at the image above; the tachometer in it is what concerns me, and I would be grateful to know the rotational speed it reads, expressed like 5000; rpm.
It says 2100; rpm
